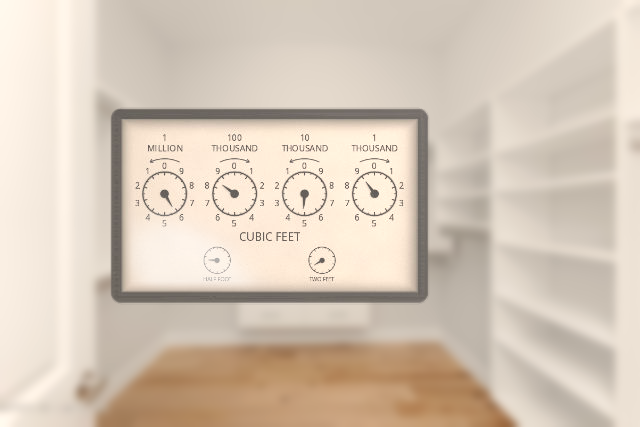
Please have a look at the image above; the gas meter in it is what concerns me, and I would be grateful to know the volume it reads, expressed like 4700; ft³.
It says 584900; ft³
